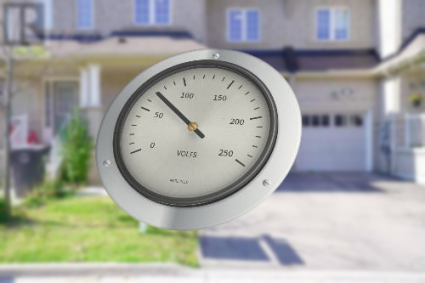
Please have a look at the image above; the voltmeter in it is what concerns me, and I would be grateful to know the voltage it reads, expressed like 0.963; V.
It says 70; V
